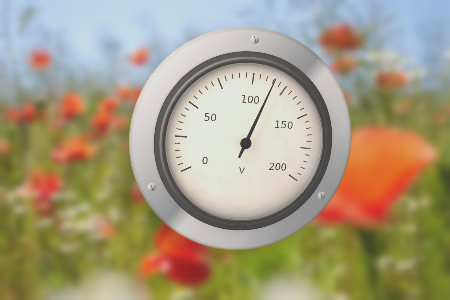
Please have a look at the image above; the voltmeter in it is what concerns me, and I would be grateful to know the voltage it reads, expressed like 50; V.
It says 115; V
